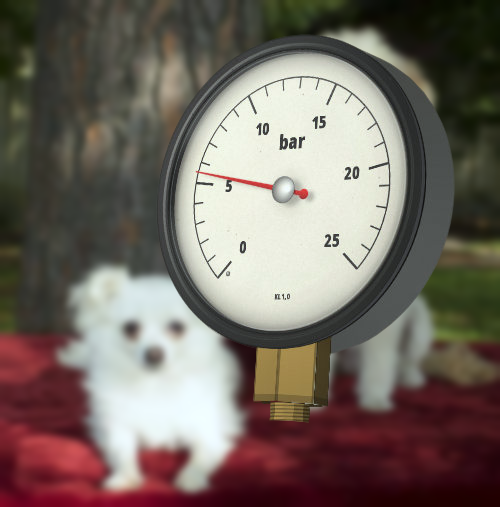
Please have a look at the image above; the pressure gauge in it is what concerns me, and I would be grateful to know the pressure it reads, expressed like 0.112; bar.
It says 5.5; bar
